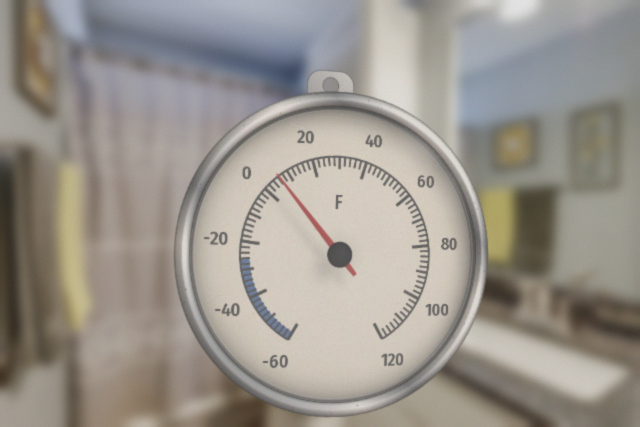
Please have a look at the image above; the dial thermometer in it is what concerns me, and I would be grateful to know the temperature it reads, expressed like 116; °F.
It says 6; °F
